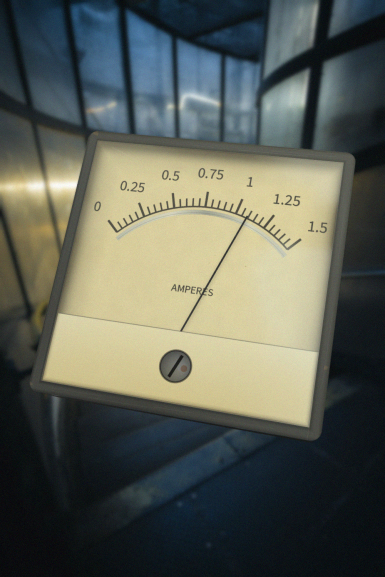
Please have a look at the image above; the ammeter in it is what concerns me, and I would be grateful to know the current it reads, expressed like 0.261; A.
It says 1.1; A
